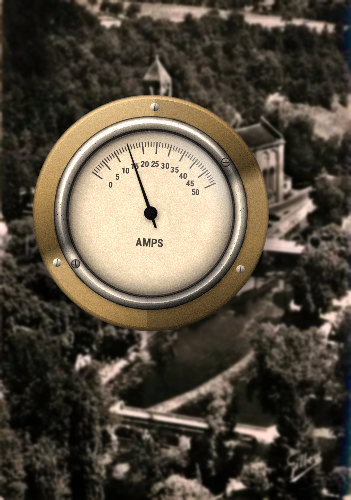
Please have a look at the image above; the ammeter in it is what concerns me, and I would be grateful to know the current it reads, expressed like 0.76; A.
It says 15; A
